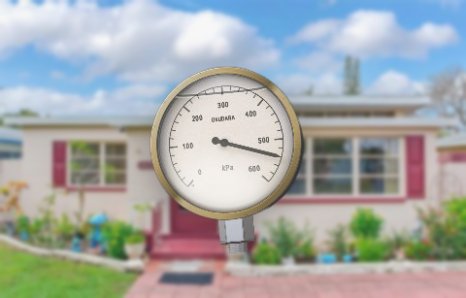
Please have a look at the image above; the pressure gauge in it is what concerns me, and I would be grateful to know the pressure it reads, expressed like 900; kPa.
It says 540; kPa
